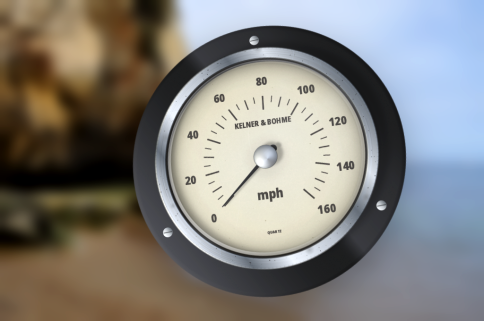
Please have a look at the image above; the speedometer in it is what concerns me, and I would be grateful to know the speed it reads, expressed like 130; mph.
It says 0; mph
